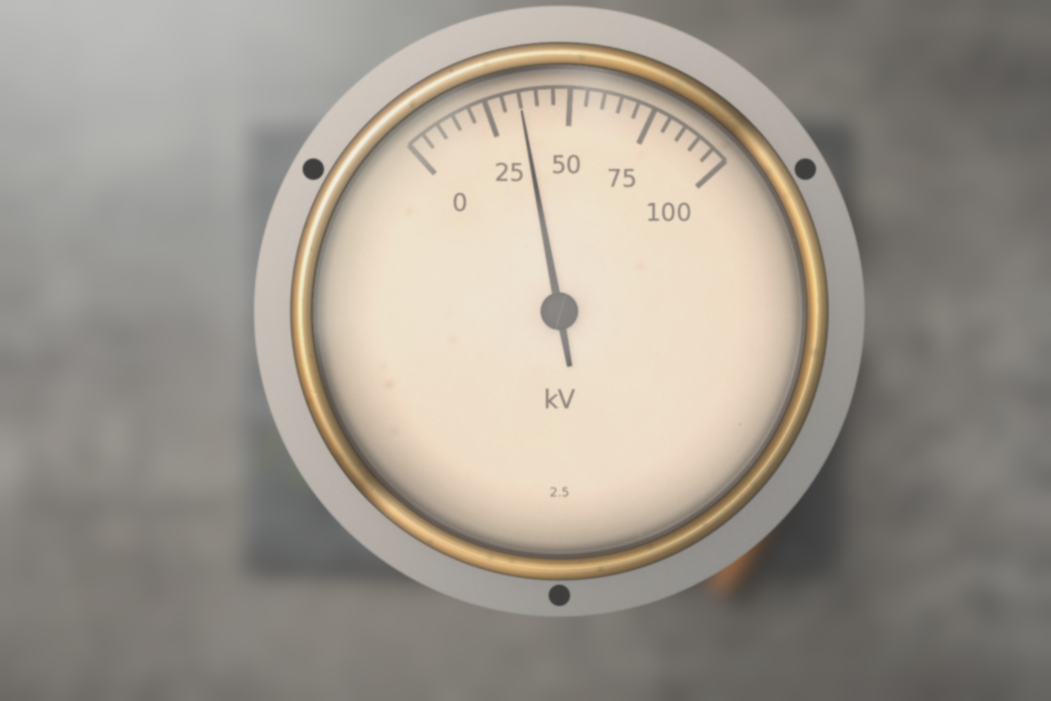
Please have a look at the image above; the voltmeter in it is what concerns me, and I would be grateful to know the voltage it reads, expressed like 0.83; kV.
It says 35; kV
